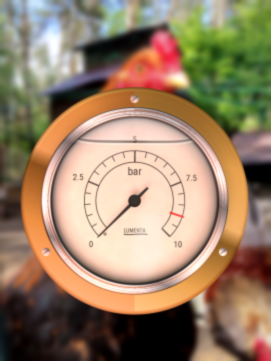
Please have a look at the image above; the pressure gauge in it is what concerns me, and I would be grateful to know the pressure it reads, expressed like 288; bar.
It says 0; bar
